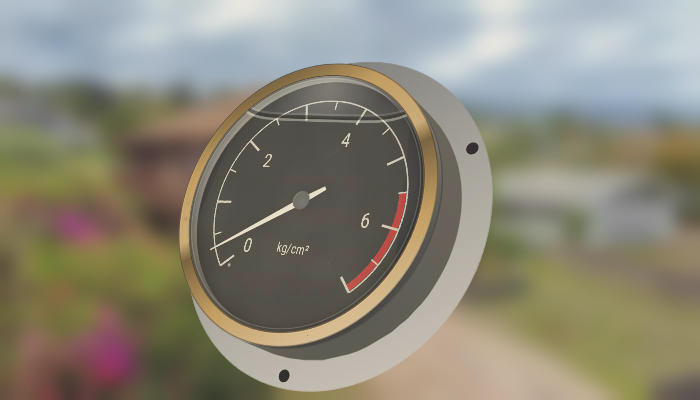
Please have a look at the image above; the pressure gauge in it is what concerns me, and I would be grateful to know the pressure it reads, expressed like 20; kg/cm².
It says 0.25; kg/cm²
